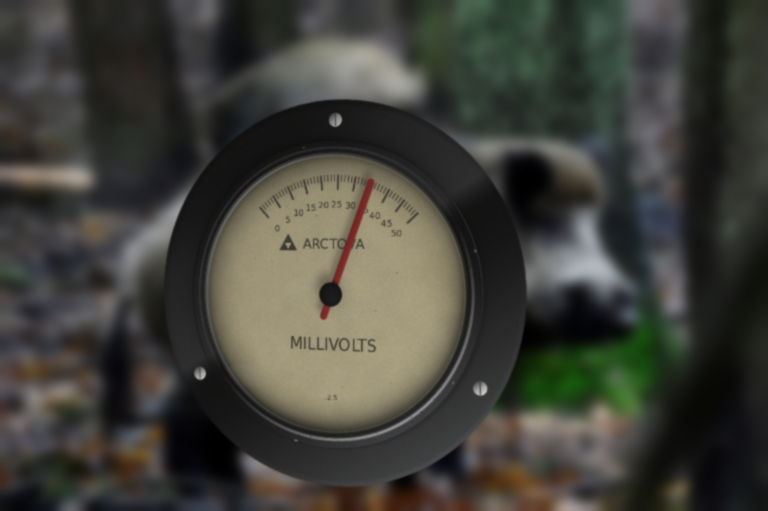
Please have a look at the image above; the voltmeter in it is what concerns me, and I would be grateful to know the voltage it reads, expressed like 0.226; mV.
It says 35; mV
